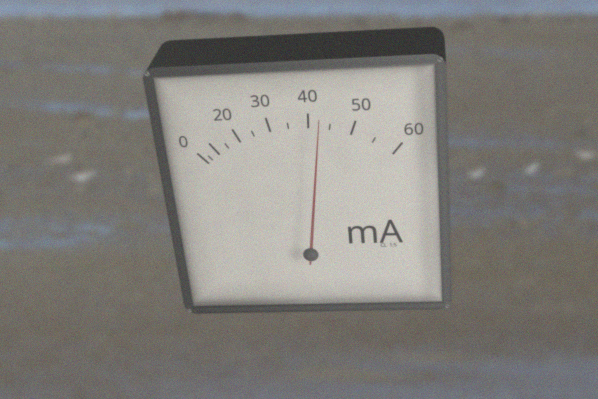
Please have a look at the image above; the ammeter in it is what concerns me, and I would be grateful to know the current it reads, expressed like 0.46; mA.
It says 42.5; mA
